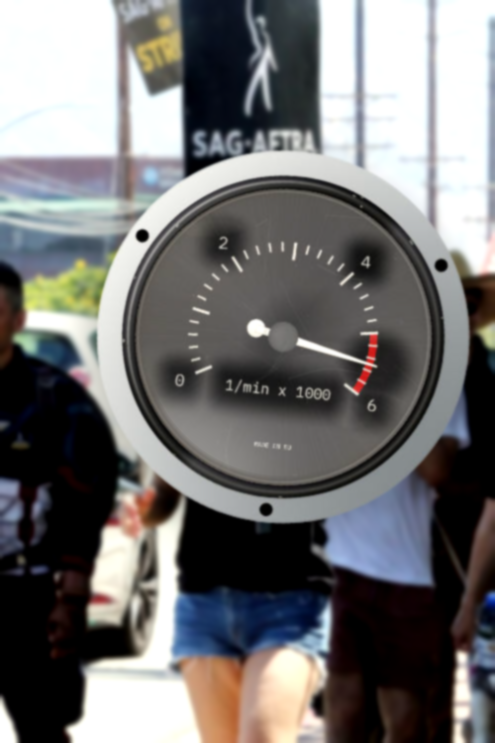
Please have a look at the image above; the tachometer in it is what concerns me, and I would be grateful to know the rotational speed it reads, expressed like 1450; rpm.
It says 5500; rpm
